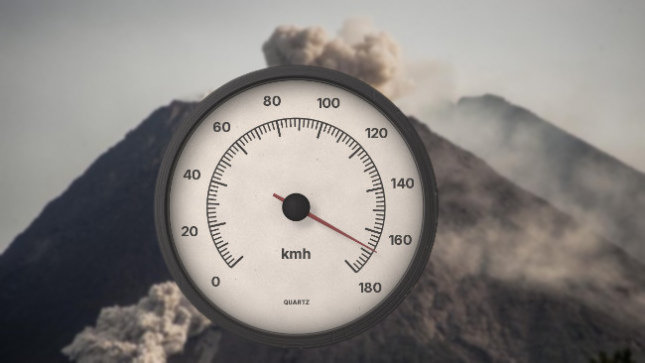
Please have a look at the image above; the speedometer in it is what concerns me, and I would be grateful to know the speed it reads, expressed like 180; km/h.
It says 168; km/h
